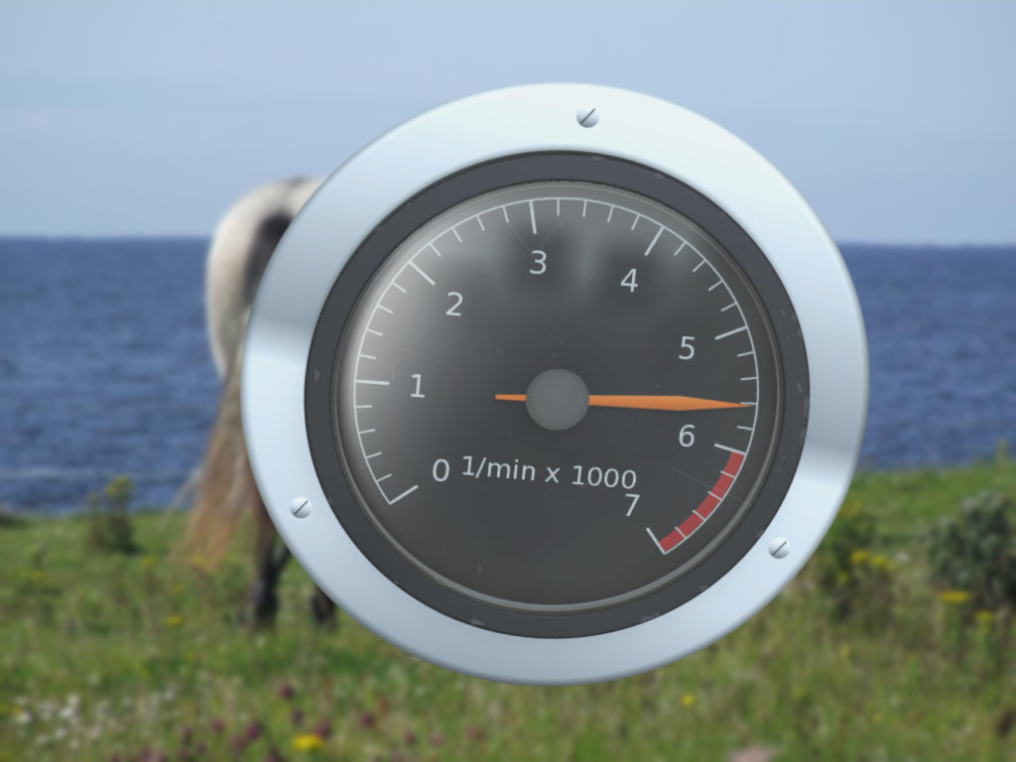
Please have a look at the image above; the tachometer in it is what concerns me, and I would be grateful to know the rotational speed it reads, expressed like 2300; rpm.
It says 5600; rpm
